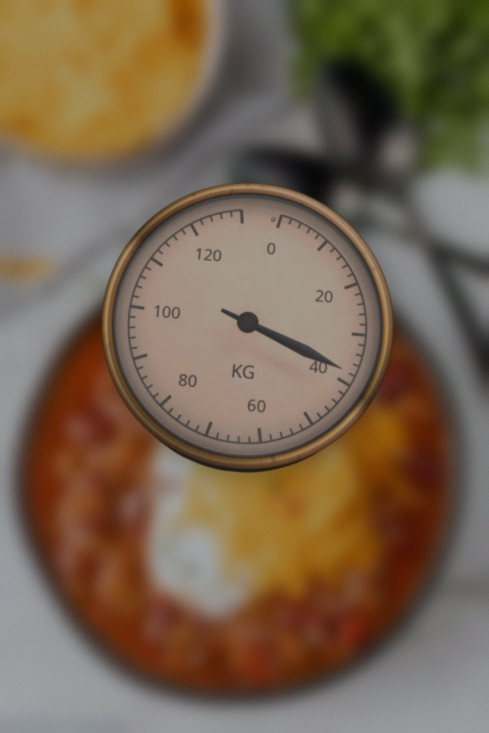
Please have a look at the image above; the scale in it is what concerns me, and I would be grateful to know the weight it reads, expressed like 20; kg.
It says 38; kg
